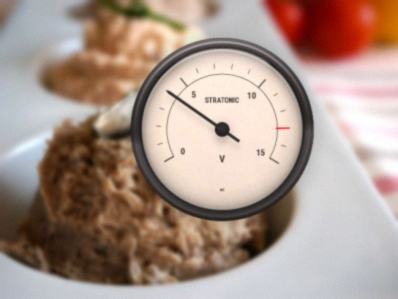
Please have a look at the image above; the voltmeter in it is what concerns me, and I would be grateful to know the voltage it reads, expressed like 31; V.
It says 4; V
